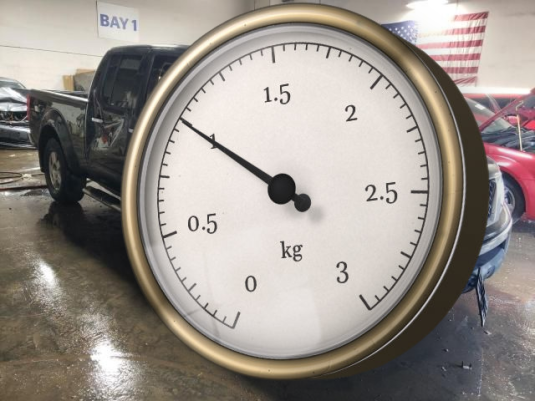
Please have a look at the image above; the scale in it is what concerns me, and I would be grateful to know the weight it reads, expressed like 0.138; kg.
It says 1; kg
